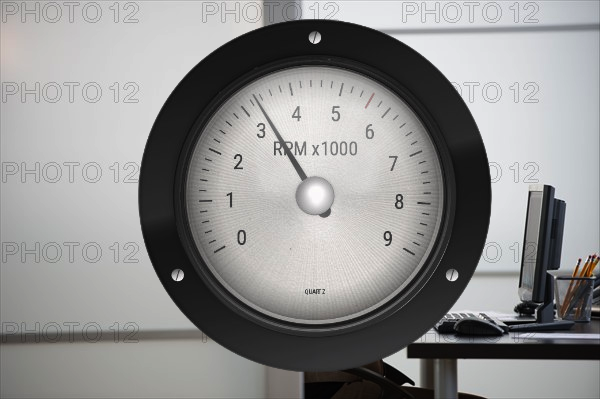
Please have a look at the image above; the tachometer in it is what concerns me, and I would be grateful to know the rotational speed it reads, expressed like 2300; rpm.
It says 3300; rpm
